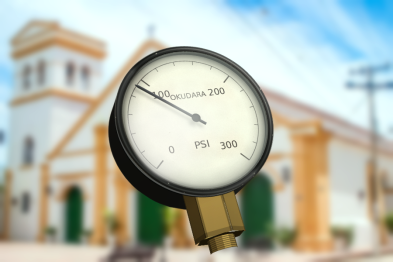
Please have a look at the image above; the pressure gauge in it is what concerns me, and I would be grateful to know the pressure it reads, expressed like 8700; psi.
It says 90; psi
